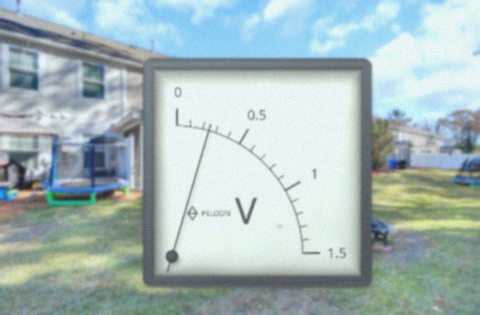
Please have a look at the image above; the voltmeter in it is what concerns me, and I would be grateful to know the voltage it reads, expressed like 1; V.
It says 0.25; V
